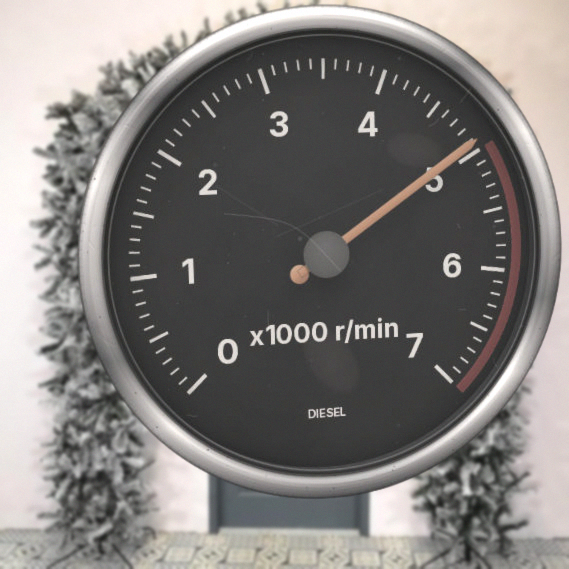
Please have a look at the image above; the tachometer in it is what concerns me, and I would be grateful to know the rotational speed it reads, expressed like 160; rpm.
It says 4900; rpm
